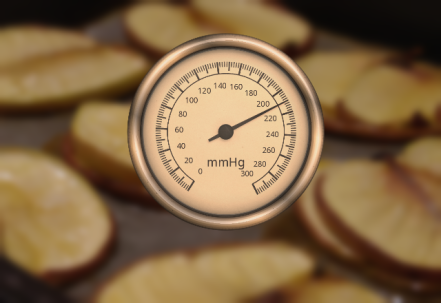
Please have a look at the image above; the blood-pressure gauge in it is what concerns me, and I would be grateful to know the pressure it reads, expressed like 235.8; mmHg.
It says 210; mmHg
